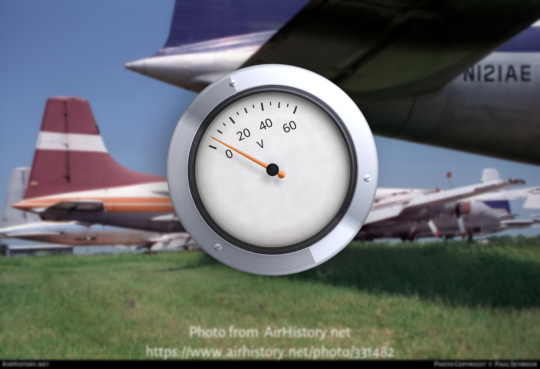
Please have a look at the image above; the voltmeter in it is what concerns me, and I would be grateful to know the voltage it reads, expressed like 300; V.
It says 5; V
